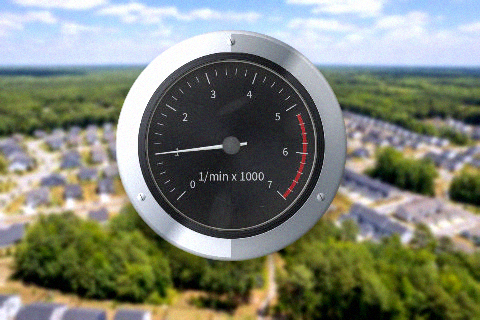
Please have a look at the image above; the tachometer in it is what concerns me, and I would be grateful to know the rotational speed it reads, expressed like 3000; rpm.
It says 1000; rpm
